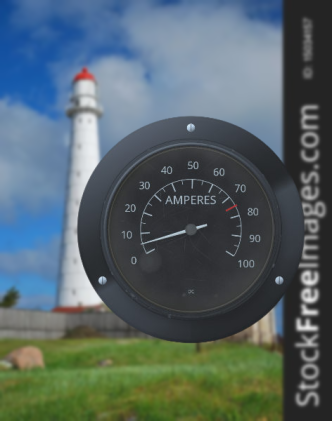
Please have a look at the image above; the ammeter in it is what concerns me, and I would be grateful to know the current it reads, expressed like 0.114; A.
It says 5; A
